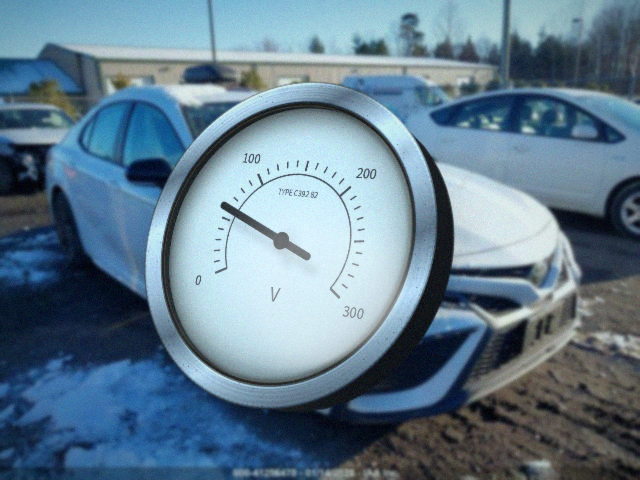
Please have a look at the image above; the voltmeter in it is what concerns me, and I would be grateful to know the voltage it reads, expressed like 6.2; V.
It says 60; V
